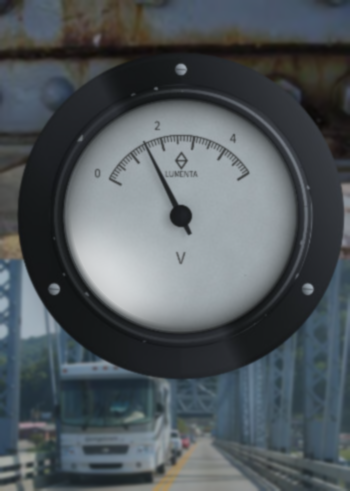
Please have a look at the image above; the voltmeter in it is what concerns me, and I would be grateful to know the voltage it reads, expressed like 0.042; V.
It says 1.5; V
